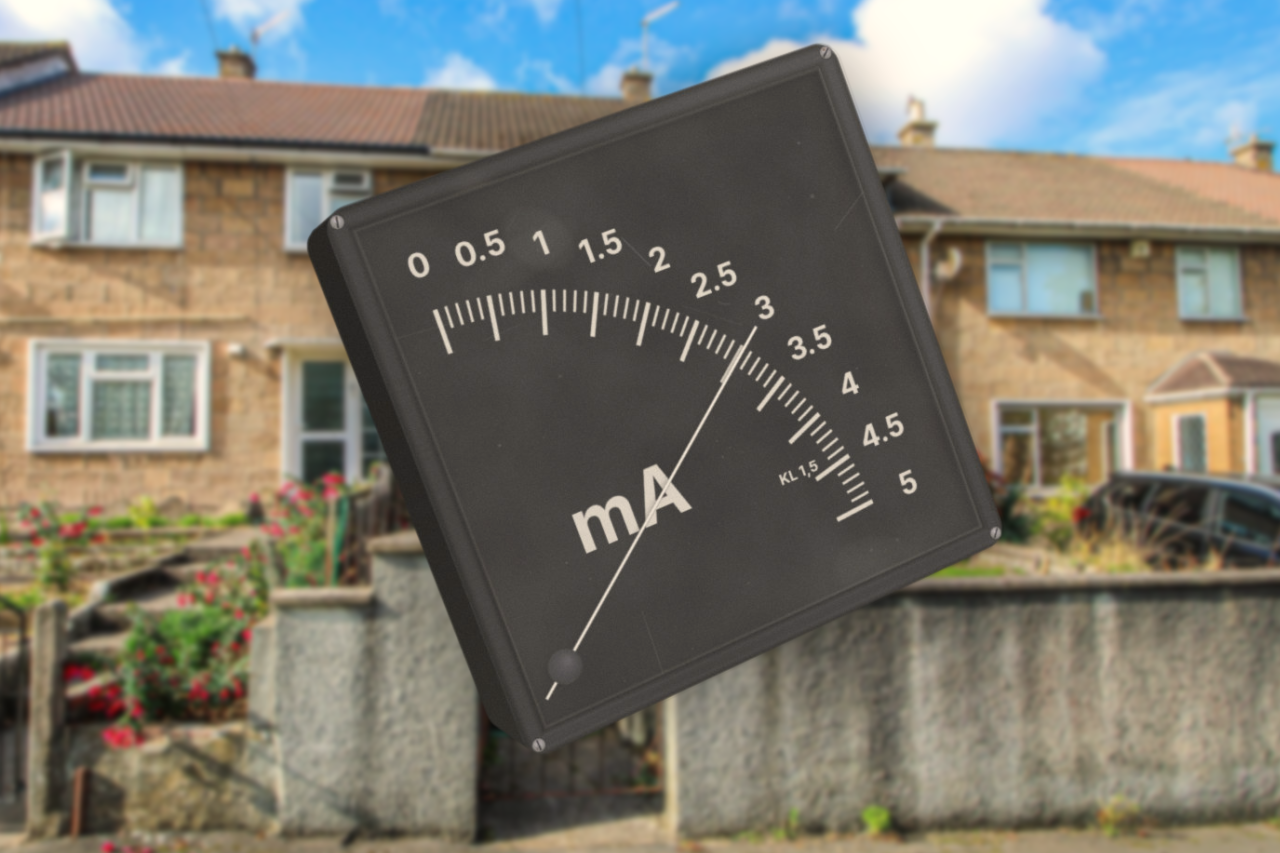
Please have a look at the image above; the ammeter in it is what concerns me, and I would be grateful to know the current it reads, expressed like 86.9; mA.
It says 3; mA
